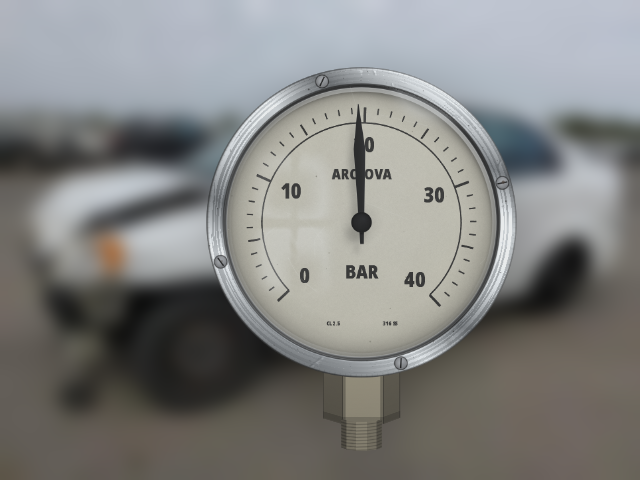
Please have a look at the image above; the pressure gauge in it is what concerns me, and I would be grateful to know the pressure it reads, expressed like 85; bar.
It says 19.5; bar
